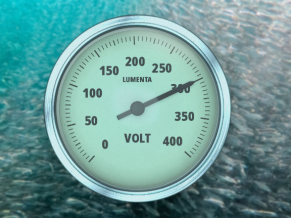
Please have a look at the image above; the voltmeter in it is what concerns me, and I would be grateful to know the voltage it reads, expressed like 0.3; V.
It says 300; V
